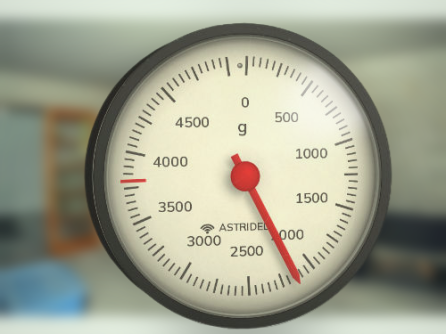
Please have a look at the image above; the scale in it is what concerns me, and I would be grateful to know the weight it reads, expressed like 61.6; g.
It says 2150; g
